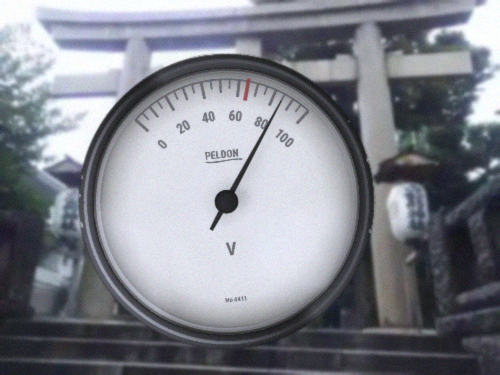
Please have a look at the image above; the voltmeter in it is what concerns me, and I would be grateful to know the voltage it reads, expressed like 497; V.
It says 85; V
